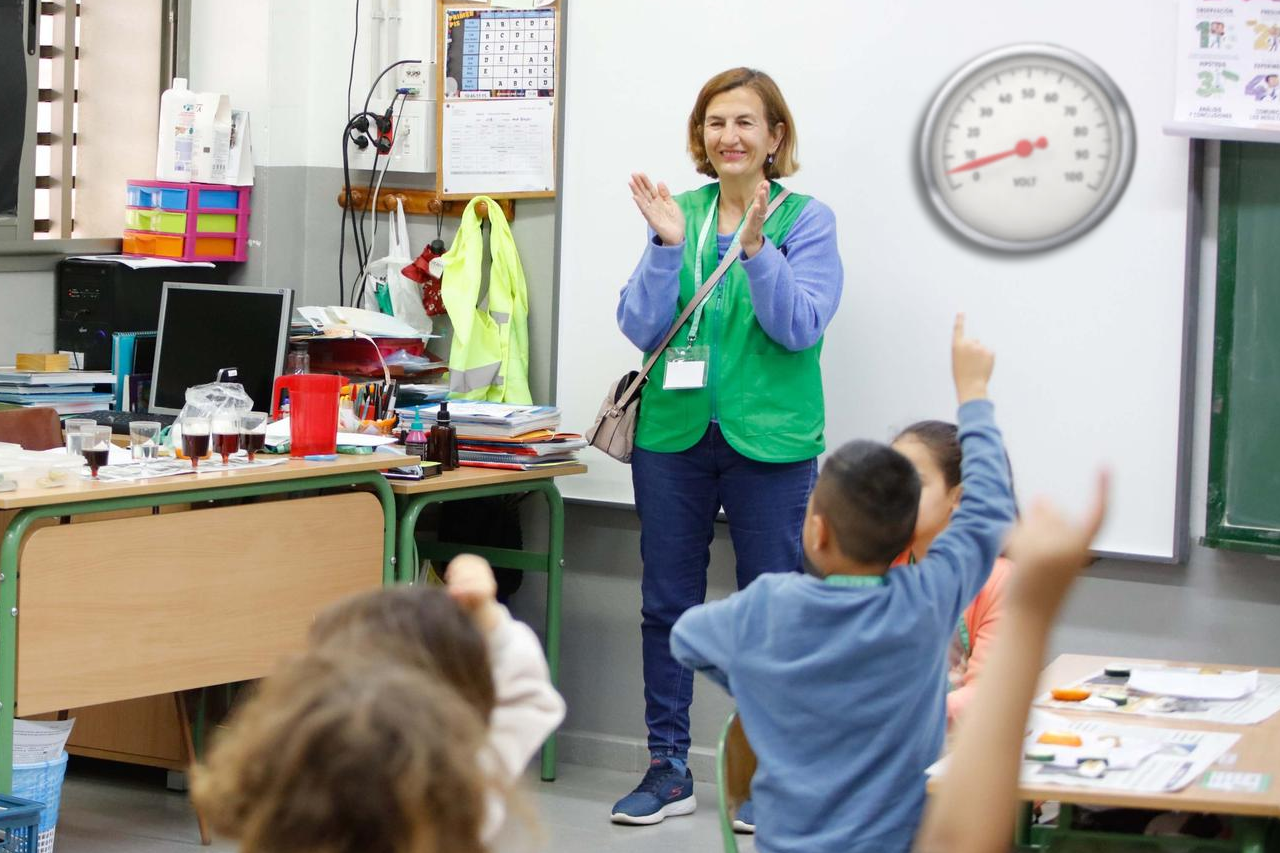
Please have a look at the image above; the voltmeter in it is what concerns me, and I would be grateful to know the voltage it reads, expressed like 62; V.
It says 5; V
